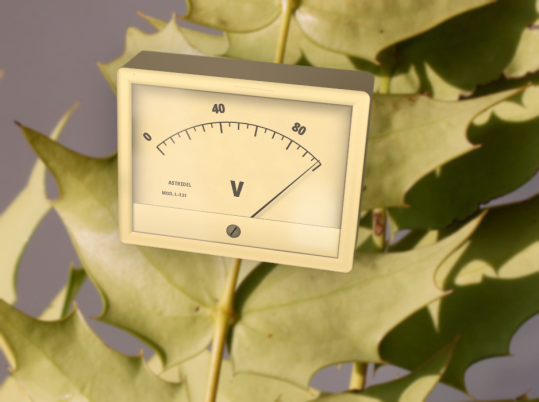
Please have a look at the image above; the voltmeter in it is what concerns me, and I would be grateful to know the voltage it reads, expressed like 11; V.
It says 97.5; V
